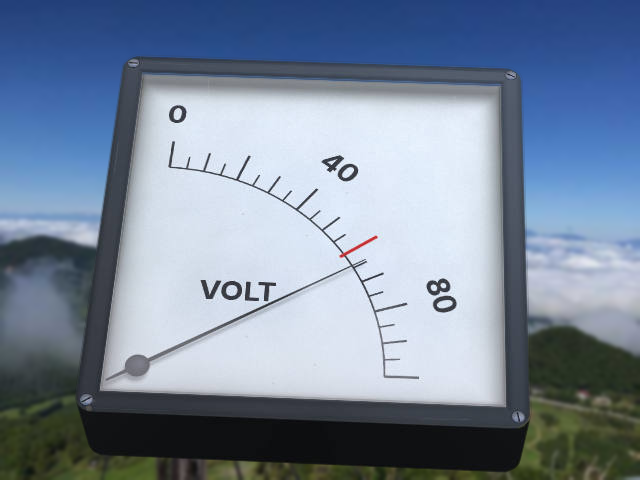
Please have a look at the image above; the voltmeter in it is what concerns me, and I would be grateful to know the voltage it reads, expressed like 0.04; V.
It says 65; V
